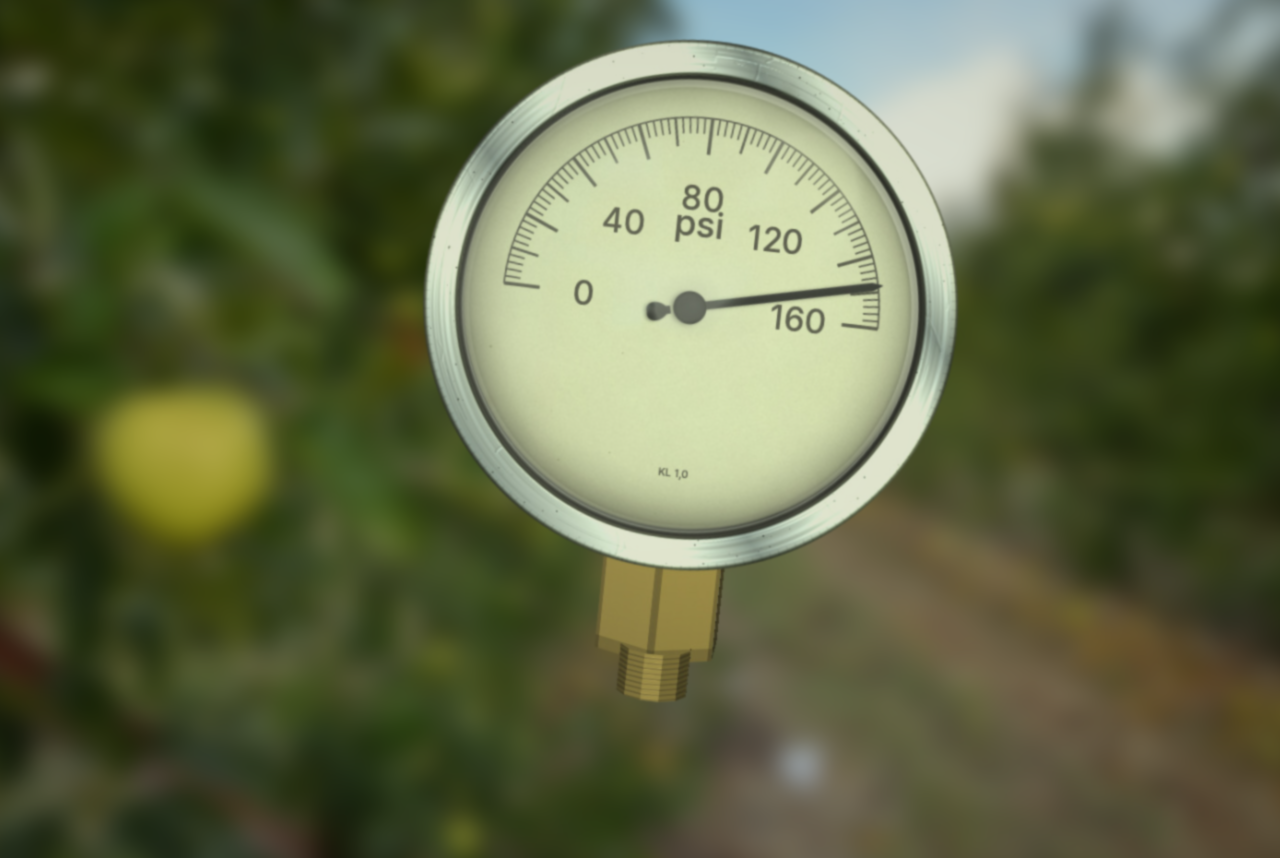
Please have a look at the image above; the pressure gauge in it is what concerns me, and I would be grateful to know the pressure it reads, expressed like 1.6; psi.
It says 148; psi
